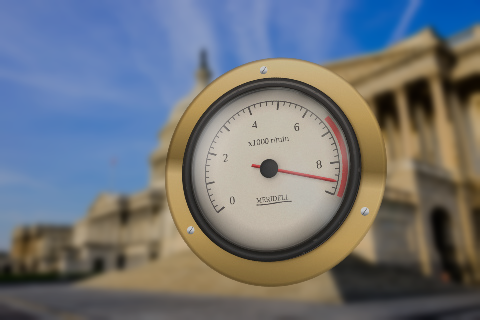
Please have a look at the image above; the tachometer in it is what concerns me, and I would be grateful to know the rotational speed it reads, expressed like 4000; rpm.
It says 8600; rpm
